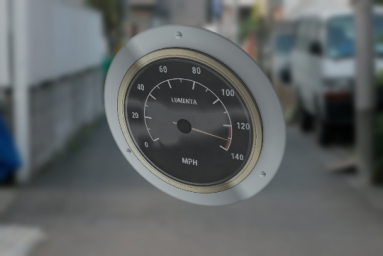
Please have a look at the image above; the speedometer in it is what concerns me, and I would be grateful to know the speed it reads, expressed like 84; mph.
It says 130; mph
